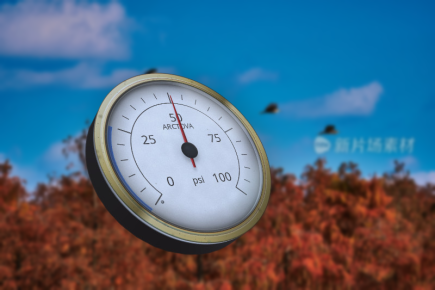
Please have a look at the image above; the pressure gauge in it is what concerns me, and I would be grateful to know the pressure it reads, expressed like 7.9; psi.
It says 50; psi
